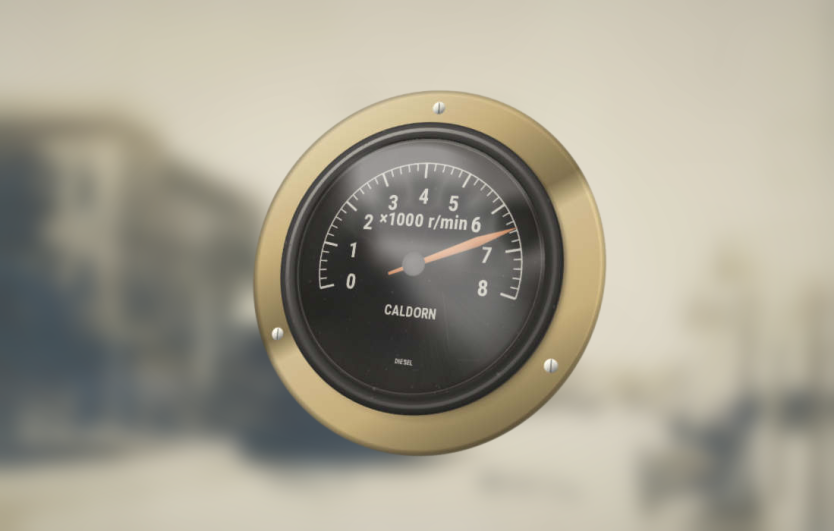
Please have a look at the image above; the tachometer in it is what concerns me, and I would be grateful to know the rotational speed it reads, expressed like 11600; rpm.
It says 6600; rpm
